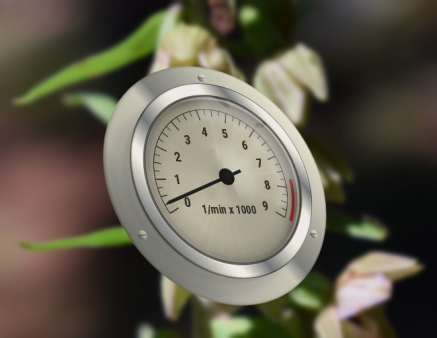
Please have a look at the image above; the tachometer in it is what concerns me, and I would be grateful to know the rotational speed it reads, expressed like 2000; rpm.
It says 250; rpm
